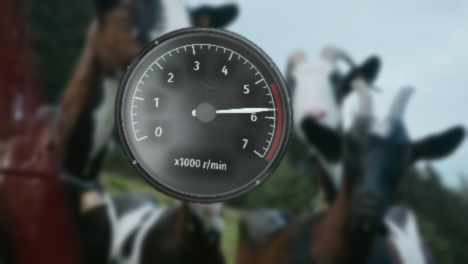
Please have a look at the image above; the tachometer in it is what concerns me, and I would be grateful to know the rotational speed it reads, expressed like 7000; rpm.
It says 5800; rpm
